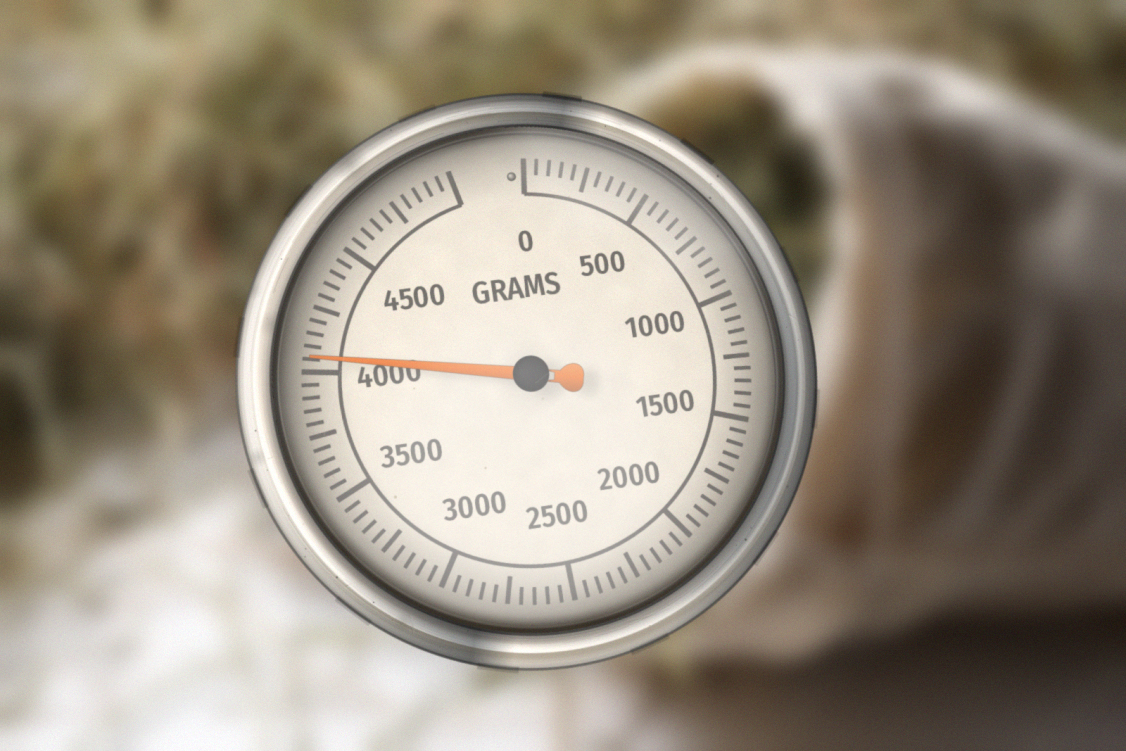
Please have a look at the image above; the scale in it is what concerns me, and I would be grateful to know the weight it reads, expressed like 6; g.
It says 4050; g
